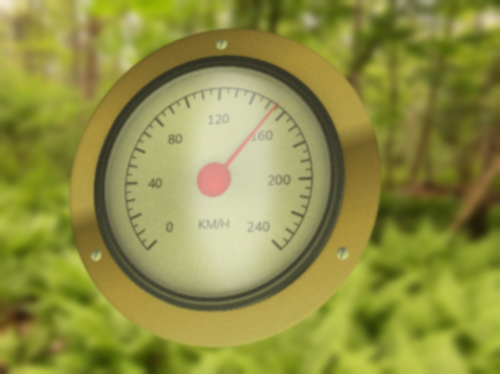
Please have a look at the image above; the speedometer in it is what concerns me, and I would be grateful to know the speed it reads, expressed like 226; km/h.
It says 155; km/h
